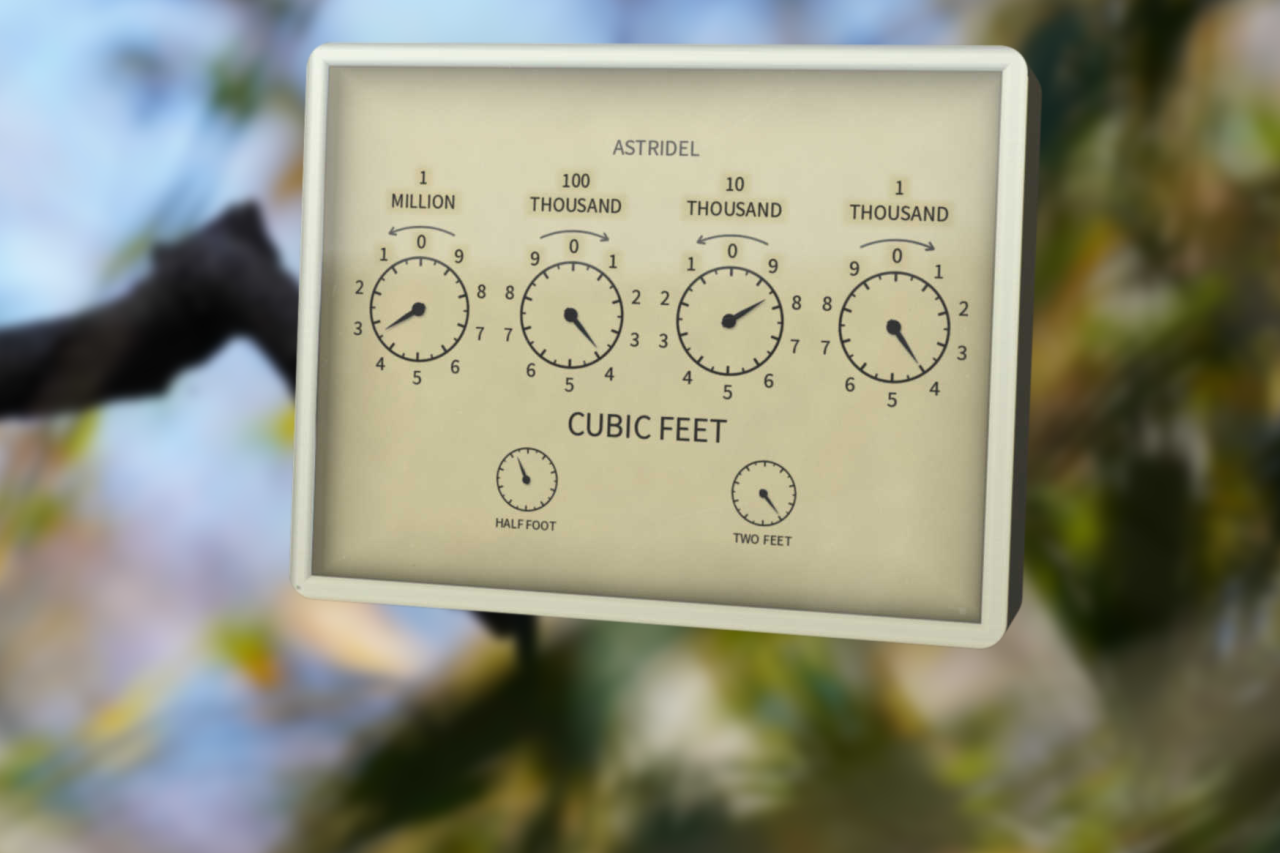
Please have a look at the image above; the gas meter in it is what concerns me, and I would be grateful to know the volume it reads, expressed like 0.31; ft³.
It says 338400; ft³
